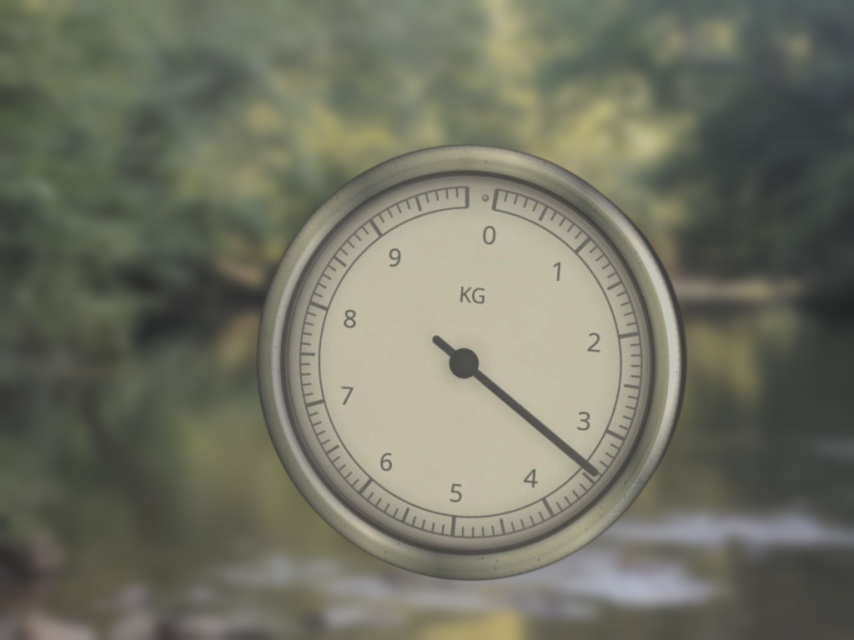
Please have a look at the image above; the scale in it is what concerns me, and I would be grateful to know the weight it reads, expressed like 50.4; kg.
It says 3.4; kg
